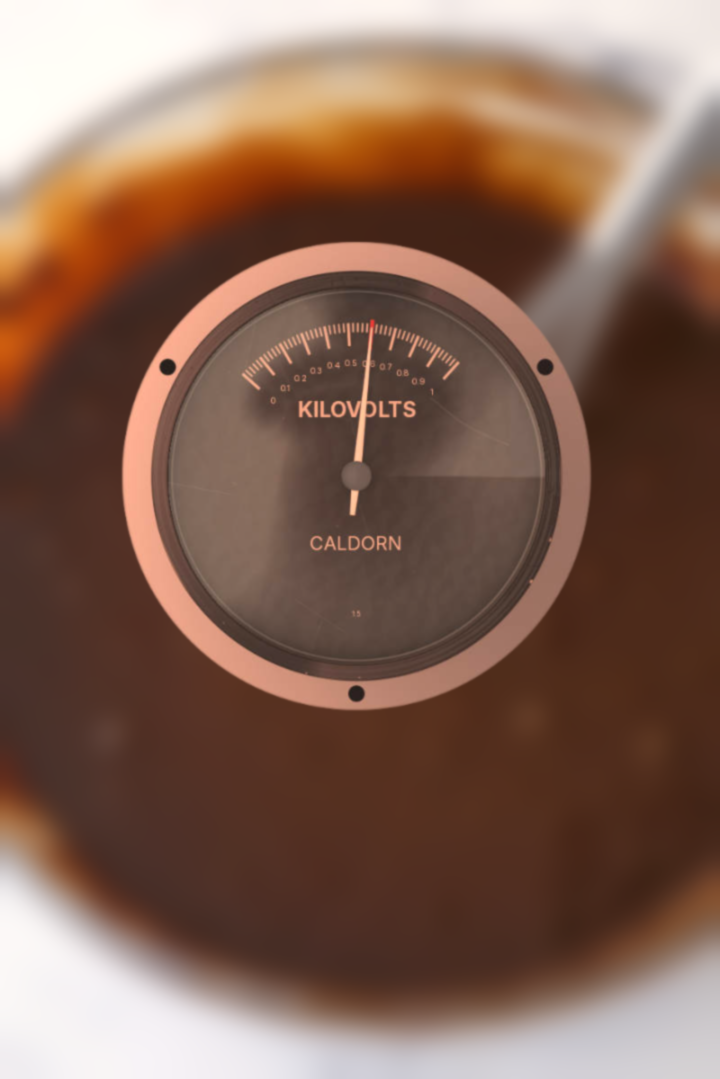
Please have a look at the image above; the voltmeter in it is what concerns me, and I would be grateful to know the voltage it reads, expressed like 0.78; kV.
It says 0.6; kV
